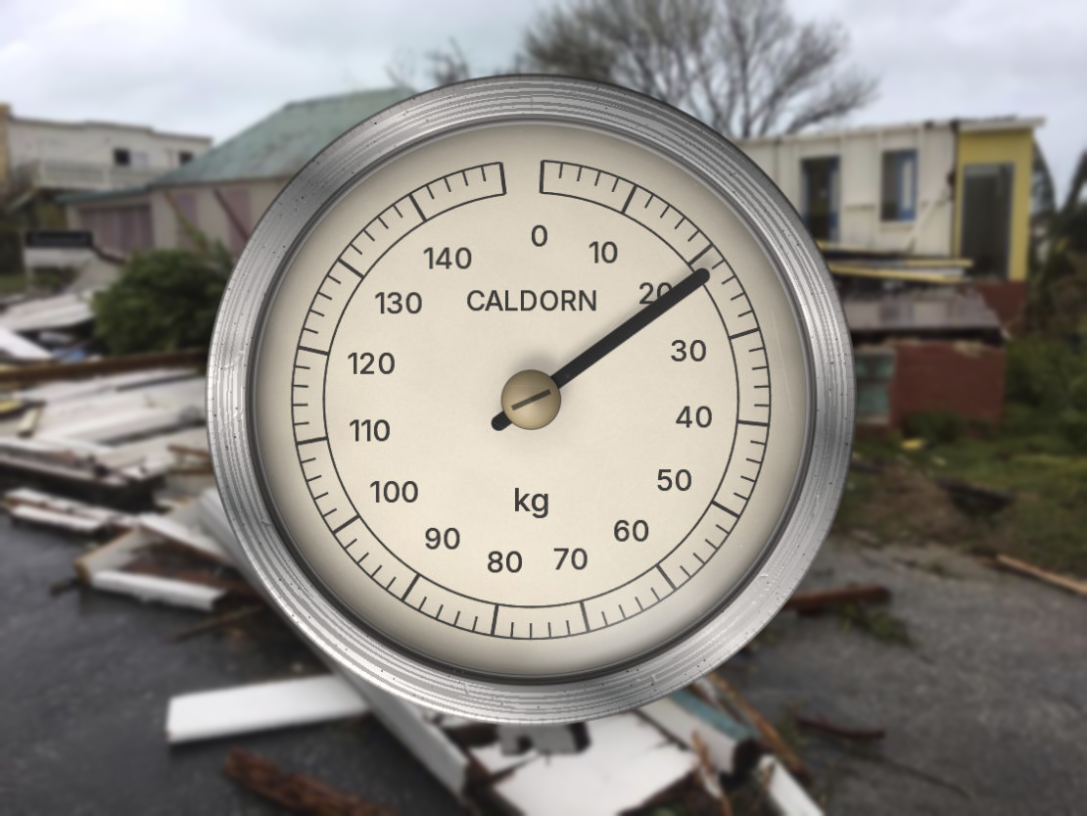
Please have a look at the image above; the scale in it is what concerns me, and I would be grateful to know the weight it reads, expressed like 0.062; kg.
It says 22; kg
